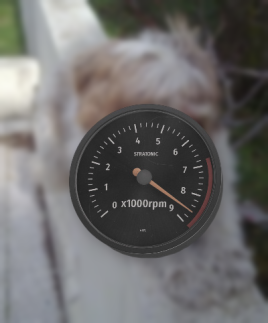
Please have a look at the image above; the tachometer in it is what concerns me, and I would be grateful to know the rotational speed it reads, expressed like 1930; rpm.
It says 8600; rpm
